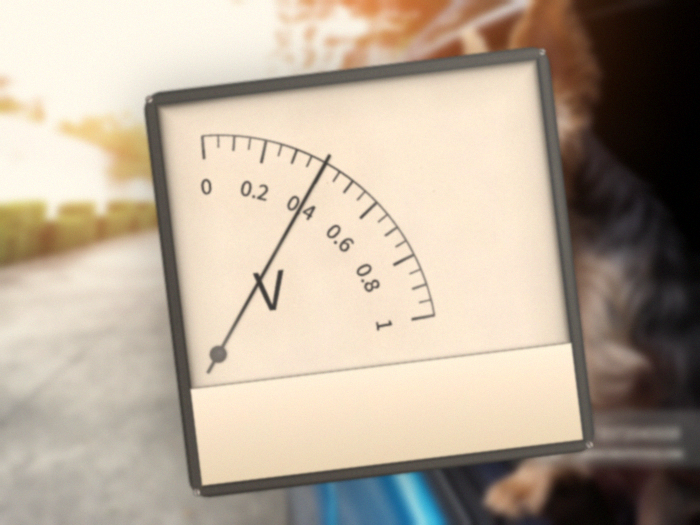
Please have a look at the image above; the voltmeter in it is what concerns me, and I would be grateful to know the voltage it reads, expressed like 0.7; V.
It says 0.4; V
